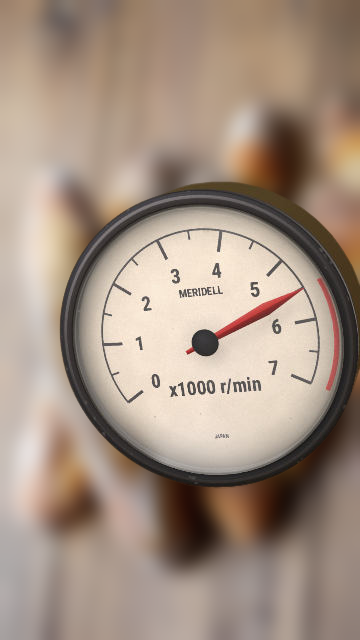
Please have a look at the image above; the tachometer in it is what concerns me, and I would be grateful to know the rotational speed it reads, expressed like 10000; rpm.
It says 5500; rpm
